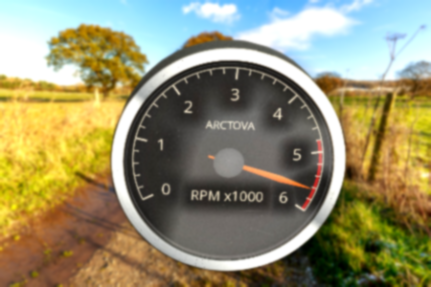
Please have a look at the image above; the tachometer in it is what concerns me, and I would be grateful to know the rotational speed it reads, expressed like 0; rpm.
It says 5600; rpm
